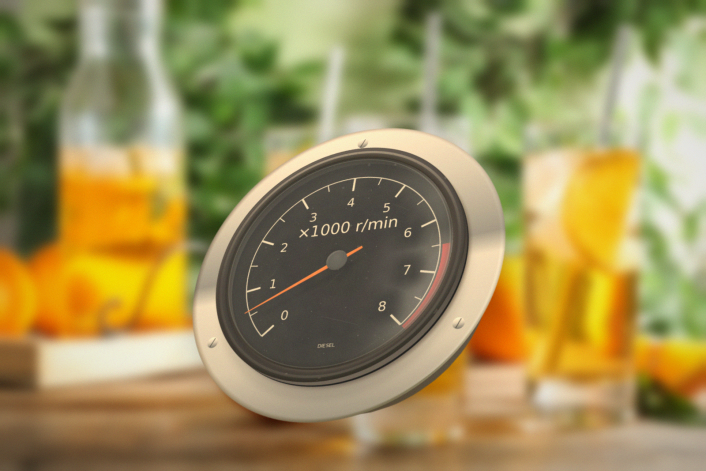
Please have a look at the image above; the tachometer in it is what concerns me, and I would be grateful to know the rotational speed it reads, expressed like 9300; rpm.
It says 500; rpm
